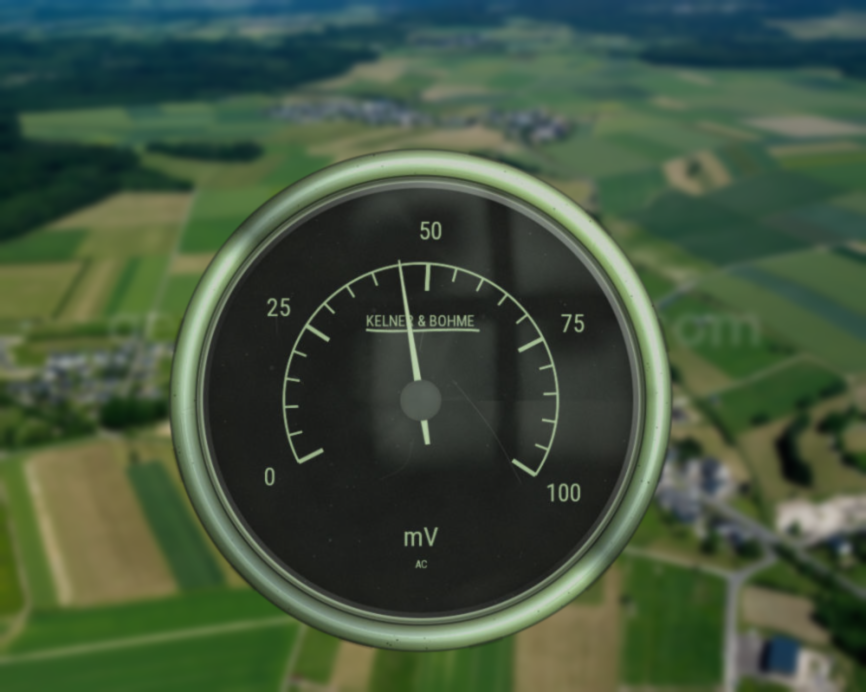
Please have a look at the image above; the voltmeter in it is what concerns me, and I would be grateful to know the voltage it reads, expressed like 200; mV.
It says 45; mV
